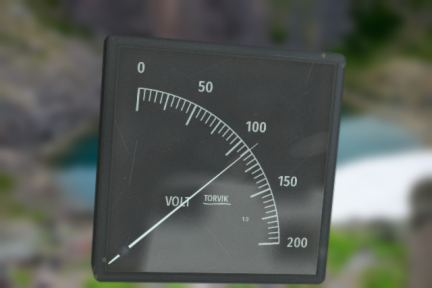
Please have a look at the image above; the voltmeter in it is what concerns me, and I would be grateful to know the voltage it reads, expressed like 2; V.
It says 110; V
